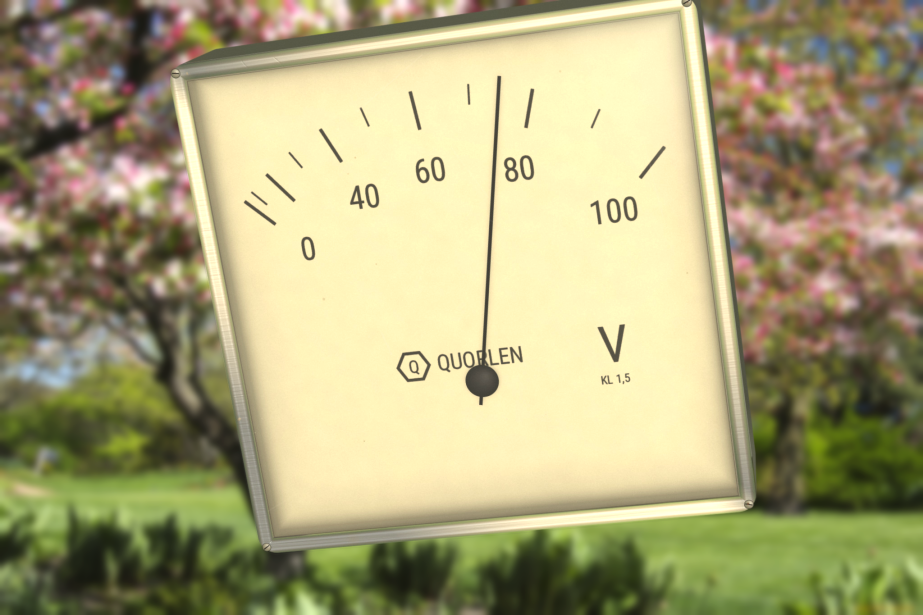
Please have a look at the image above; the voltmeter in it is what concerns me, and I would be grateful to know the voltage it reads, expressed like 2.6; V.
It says 75; V
